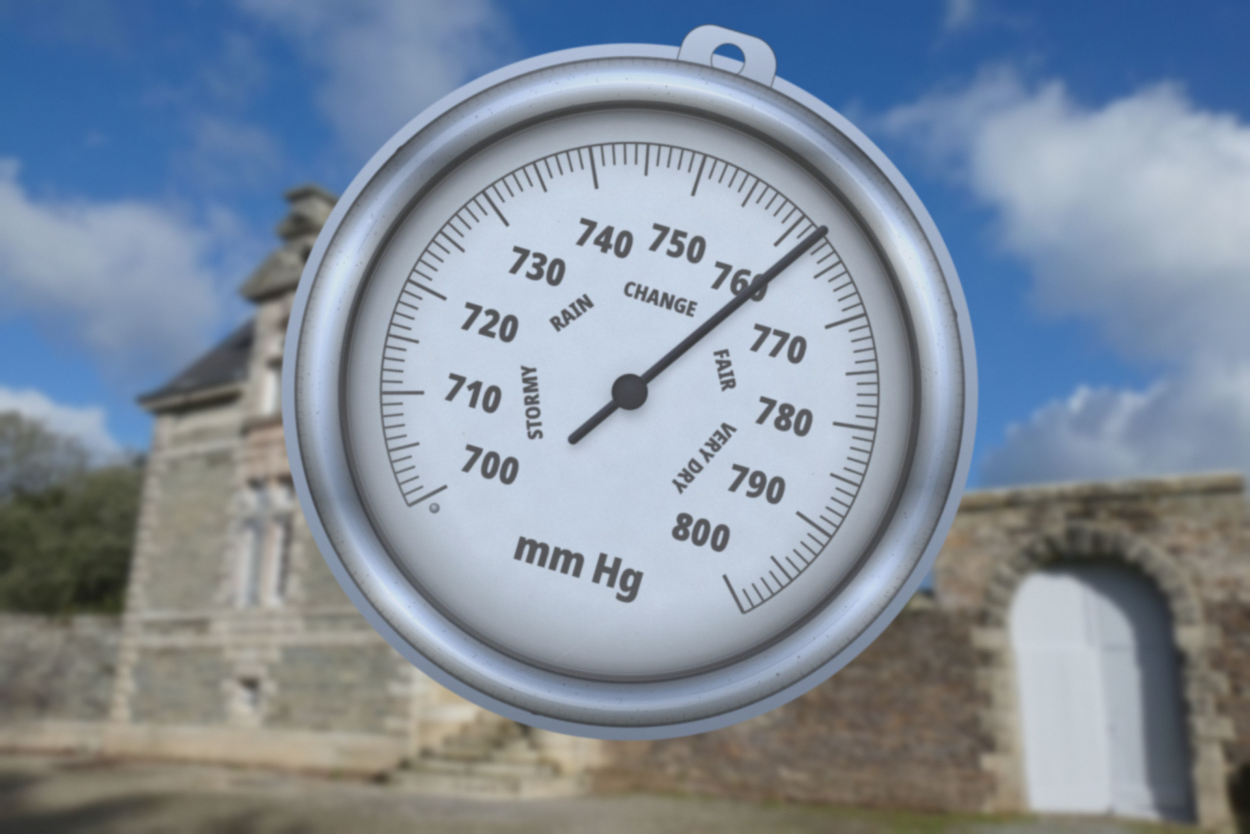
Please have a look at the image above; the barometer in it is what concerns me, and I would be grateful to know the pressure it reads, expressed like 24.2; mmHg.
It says 762; mmHg
